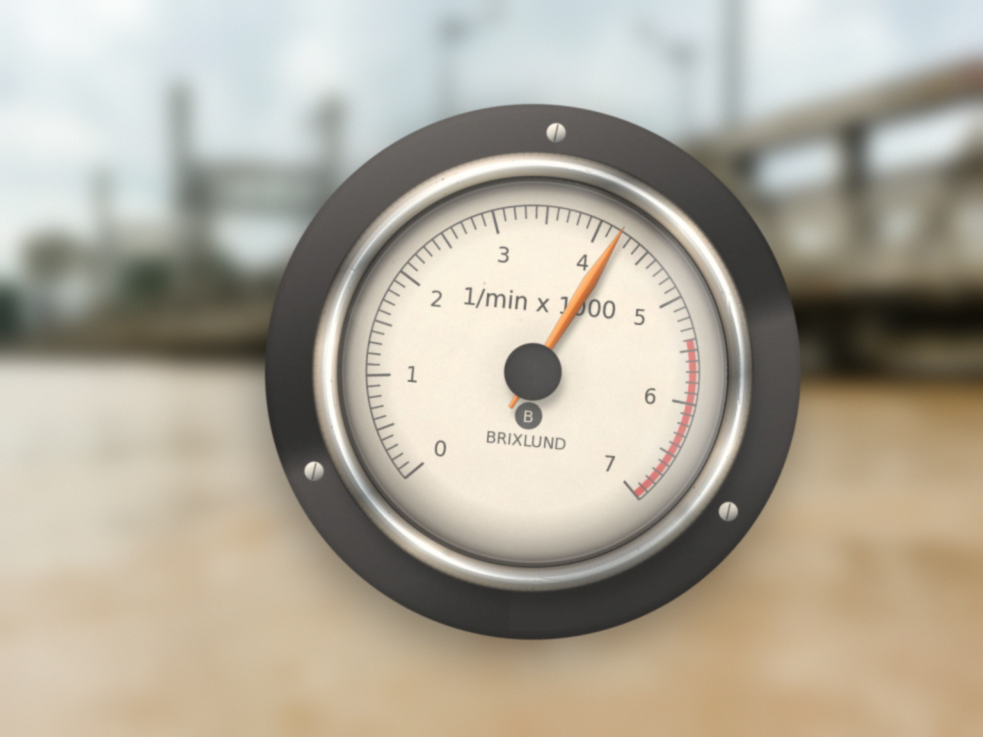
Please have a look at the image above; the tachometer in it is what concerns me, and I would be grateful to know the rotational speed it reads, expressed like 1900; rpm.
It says 4200; rpm
